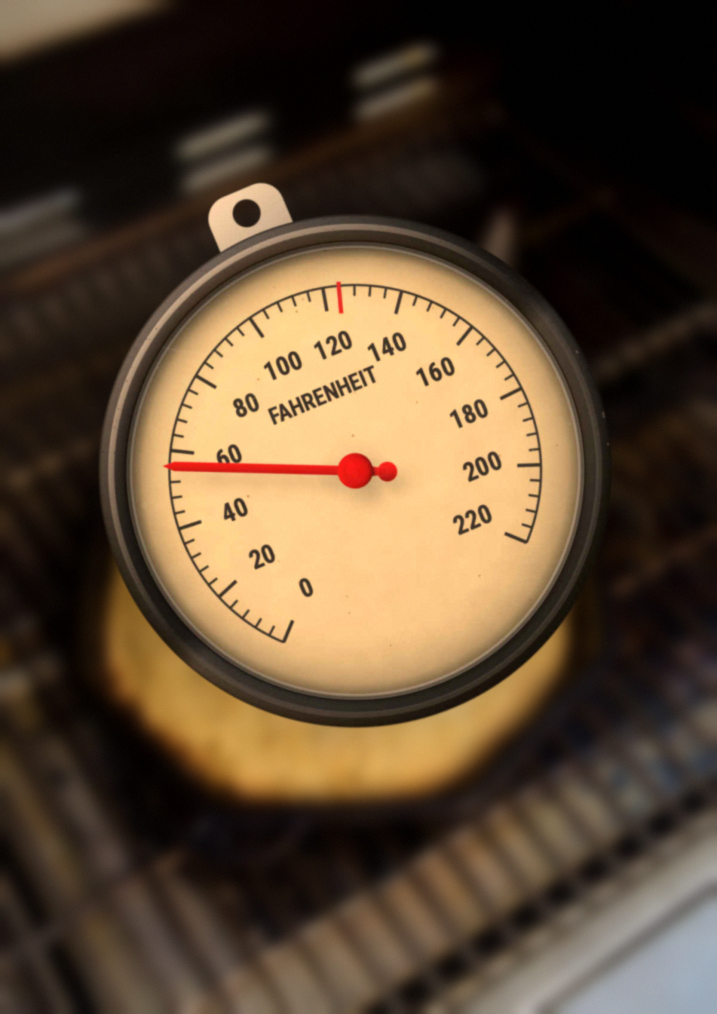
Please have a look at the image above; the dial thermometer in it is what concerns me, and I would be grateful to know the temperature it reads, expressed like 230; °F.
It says 56; °F
